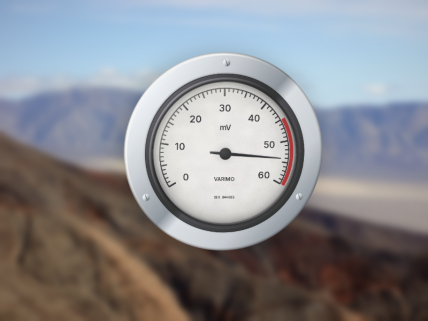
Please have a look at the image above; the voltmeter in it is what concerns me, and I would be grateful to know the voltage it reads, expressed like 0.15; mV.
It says 54; mV
